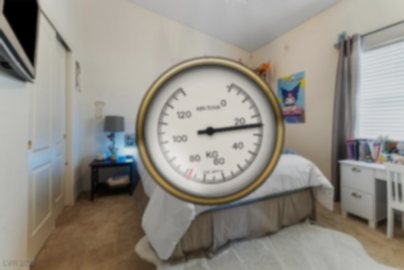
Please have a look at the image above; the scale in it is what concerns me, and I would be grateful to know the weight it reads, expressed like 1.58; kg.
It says 25; kg
